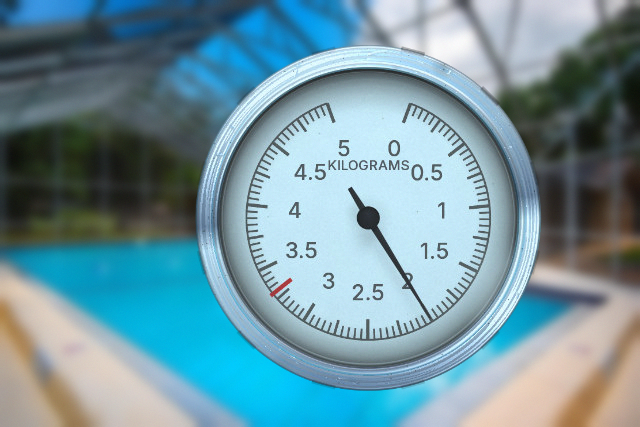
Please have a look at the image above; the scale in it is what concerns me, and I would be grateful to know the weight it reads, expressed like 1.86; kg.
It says 2; kg
